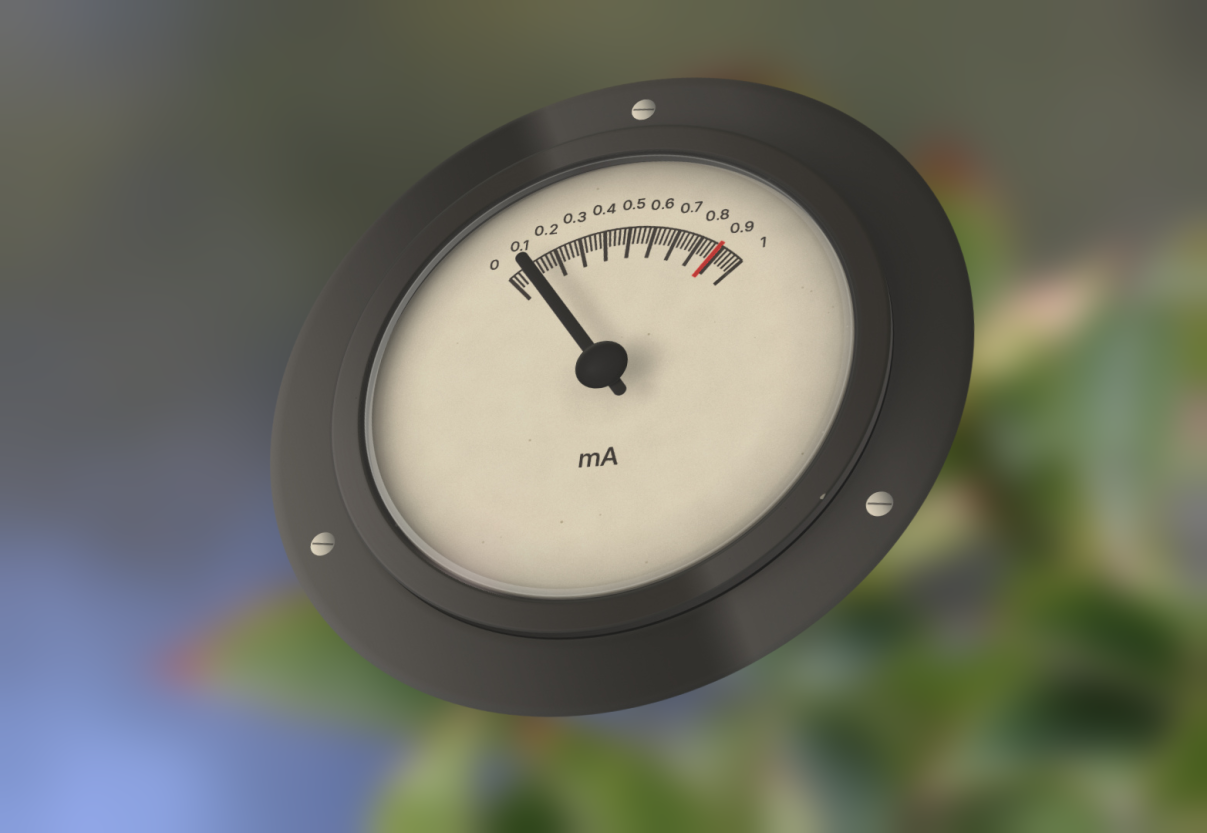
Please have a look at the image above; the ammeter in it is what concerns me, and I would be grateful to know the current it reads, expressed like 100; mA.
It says 0.08; mA
